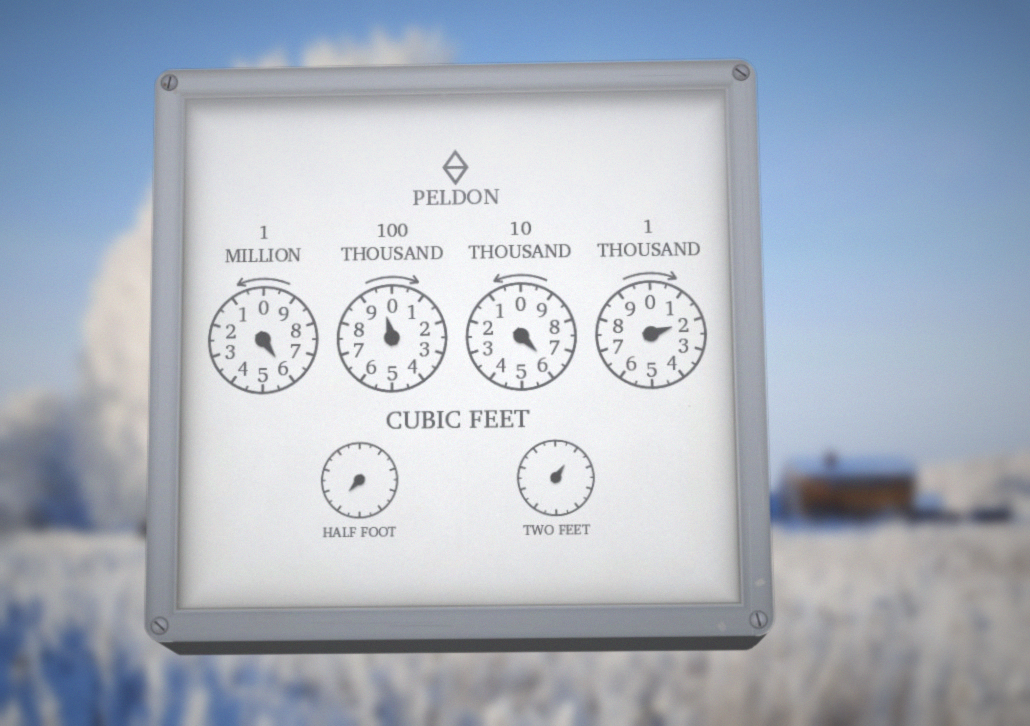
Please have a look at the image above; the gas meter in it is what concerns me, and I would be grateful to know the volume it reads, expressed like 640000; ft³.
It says 596200; ft³
